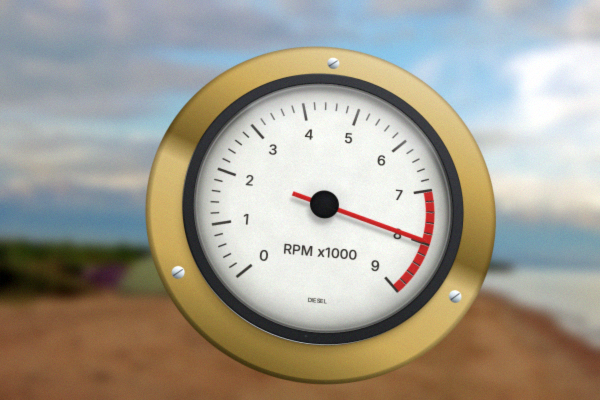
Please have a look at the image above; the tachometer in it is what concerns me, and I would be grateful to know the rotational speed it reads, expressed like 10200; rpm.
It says 8000; rpm
